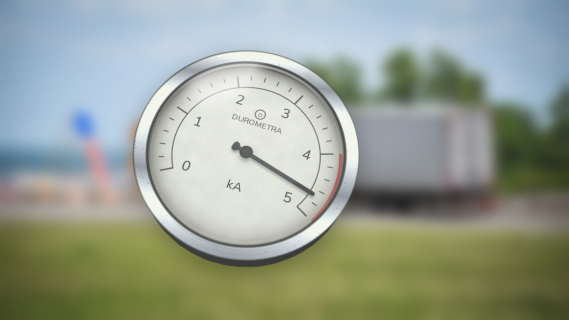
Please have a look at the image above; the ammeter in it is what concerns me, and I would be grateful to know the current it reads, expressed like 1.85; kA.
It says 4.7; kA
